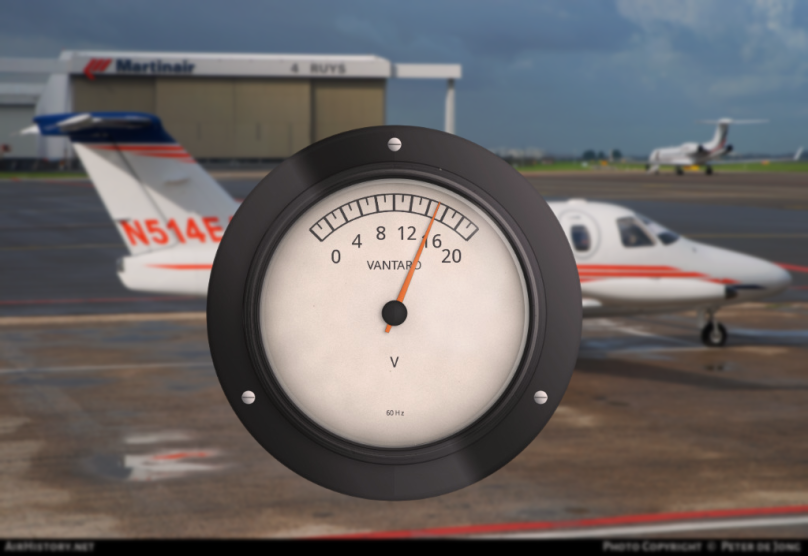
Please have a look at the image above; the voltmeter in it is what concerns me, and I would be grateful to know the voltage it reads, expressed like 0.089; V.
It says 15; V
